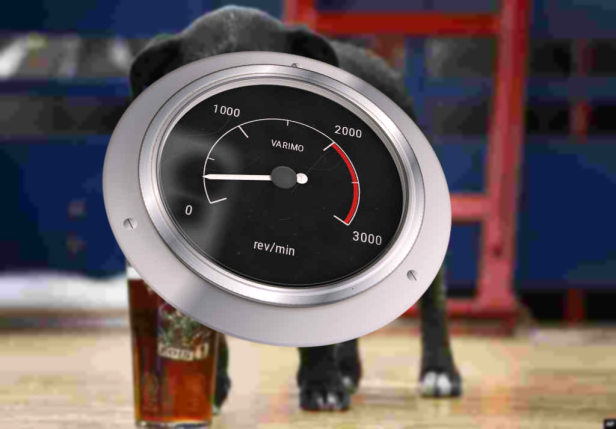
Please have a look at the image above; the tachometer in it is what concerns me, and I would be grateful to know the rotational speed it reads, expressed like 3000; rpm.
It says 250; rpm
